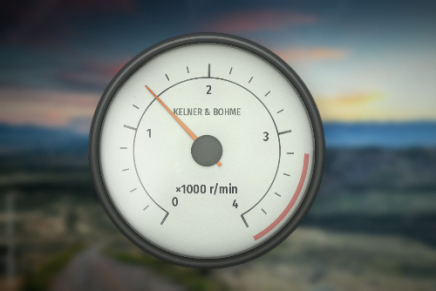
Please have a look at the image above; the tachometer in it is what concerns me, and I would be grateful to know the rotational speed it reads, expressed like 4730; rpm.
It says 1400; rpm
